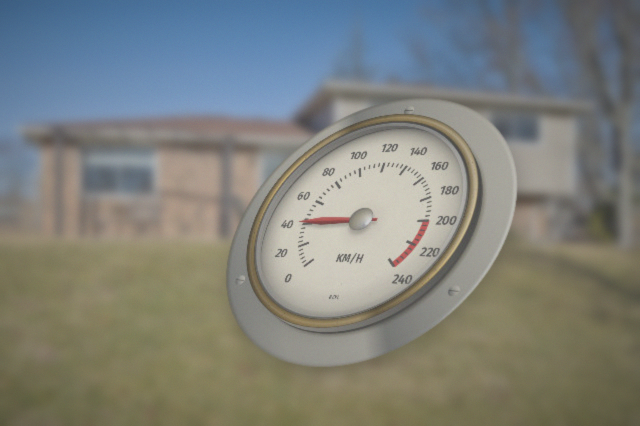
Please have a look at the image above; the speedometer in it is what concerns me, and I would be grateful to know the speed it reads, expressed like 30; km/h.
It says 40; km/h
